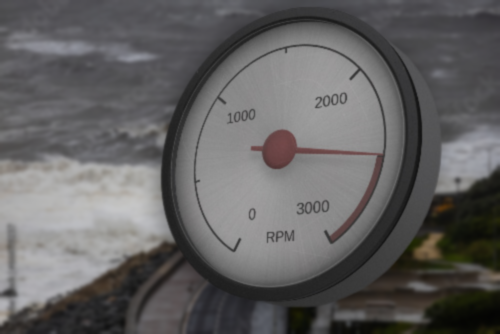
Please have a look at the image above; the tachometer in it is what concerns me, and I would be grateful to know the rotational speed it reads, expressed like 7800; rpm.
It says 2500; rpm
